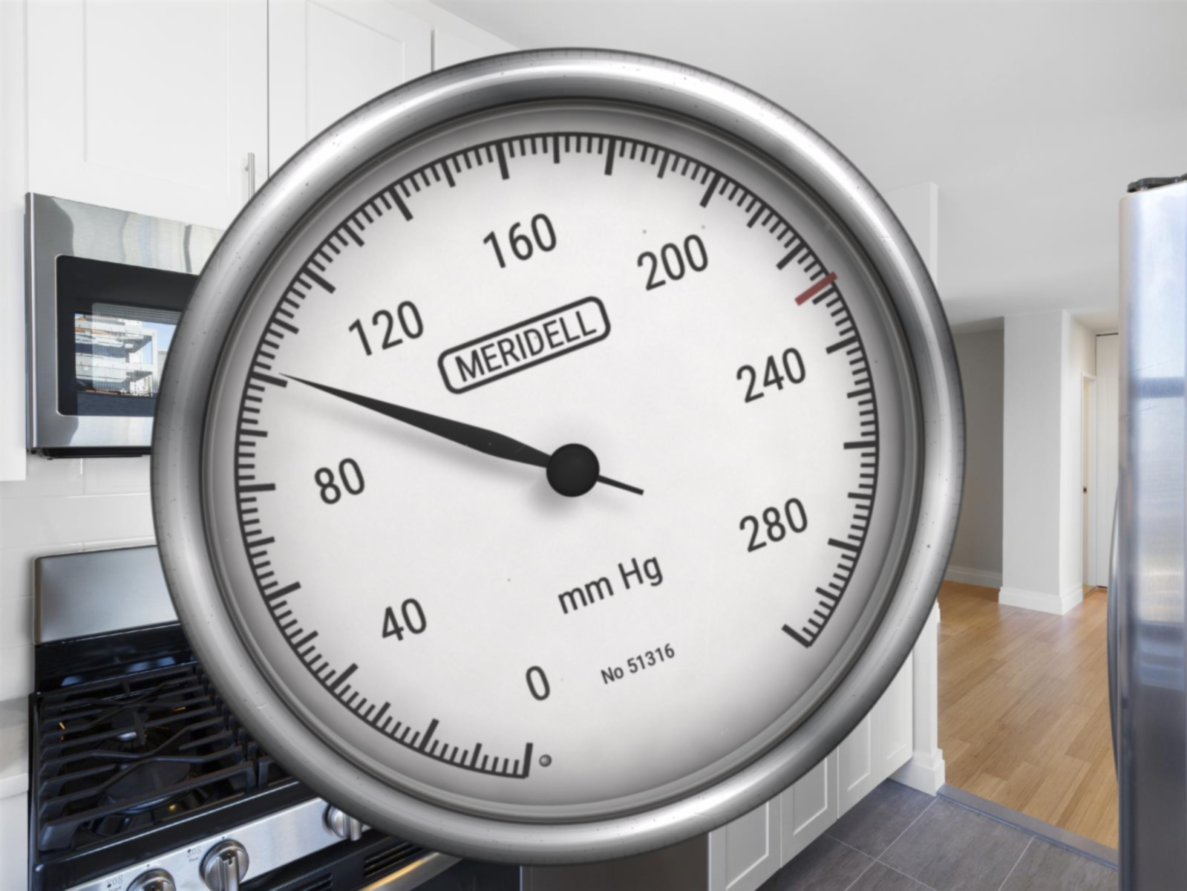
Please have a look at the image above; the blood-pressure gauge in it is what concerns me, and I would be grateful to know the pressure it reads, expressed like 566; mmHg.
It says 102; mmHg
